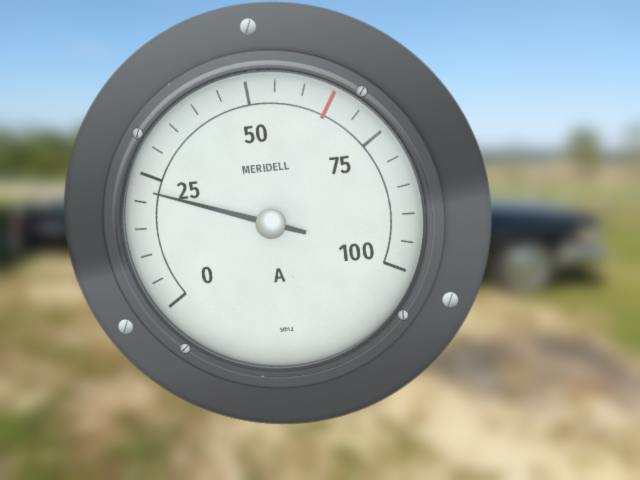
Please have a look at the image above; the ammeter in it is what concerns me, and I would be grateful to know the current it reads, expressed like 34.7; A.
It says 22.5; A
